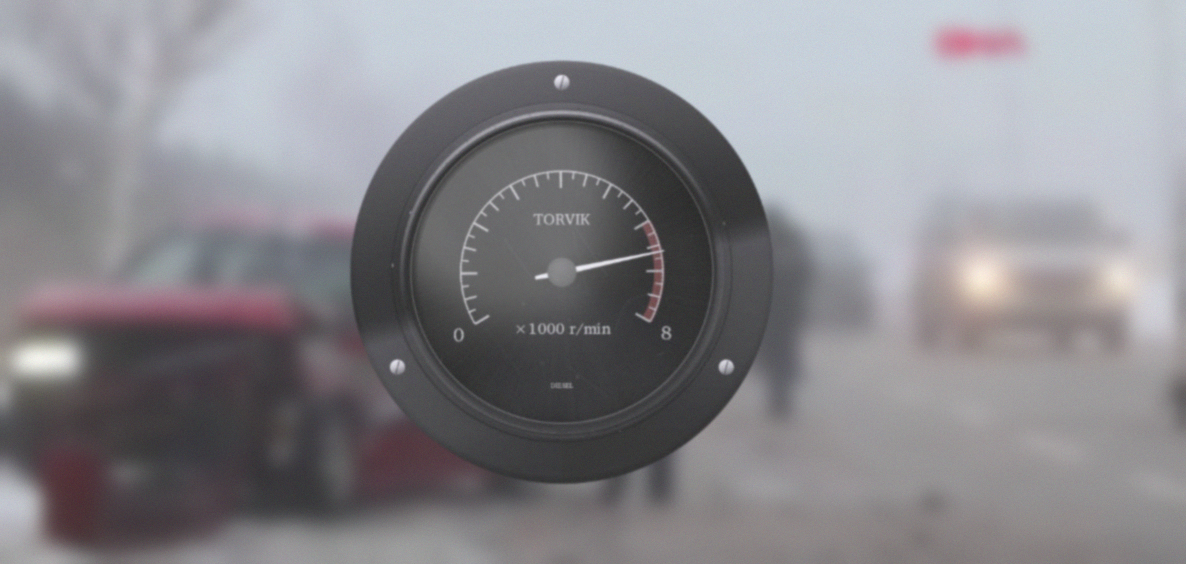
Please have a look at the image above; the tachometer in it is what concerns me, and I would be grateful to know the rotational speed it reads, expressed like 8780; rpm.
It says 6625; rpm
